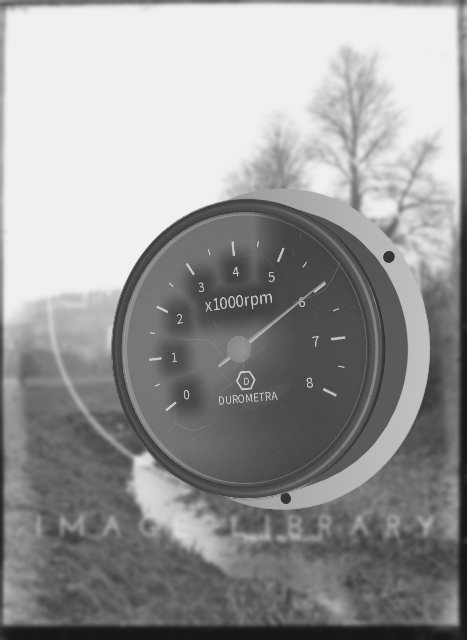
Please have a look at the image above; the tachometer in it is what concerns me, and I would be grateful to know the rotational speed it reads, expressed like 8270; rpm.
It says 6000; rpm
